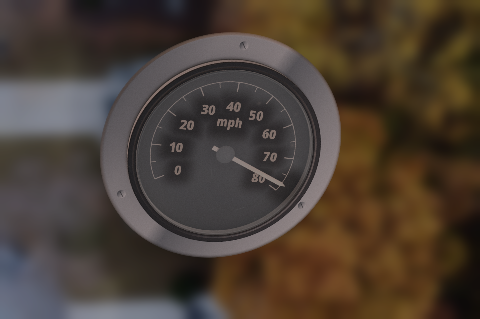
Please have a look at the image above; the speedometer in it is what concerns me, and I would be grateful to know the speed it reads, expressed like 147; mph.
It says 77.5; mph
